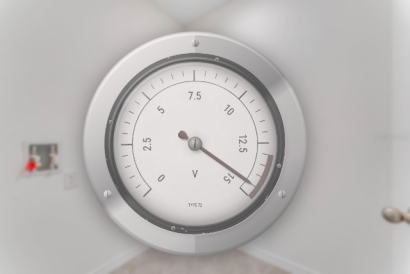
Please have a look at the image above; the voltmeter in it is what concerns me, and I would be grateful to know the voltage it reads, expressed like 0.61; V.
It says 14.5; V
